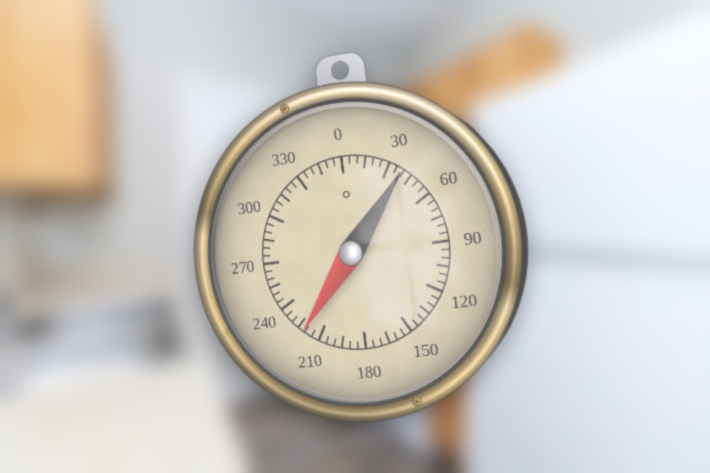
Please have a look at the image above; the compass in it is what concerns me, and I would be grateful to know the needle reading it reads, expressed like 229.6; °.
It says 220; °
